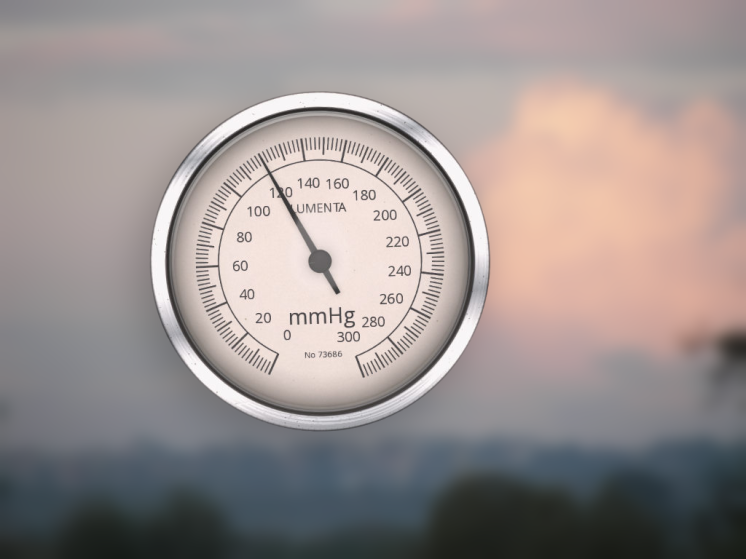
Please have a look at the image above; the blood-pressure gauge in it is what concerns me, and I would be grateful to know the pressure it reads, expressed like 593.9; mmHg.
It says 120; mmHg
